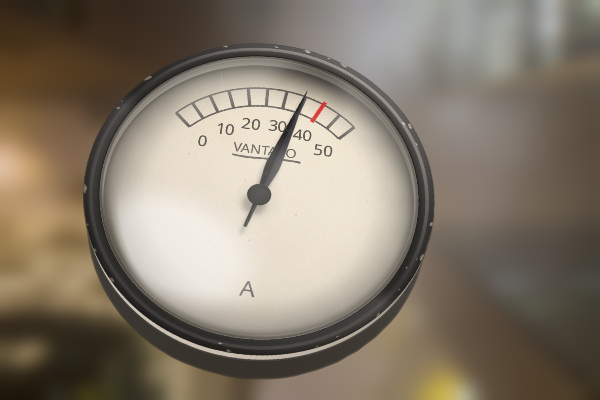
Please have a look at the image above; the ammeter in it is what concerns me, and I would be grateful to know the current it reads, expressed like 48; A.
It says 35; A
